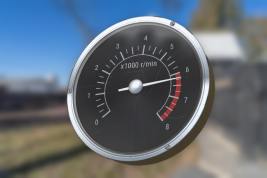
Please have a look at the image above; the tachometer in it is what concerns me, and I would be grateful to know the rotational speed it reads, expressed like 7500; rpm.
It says 6250; rpm
